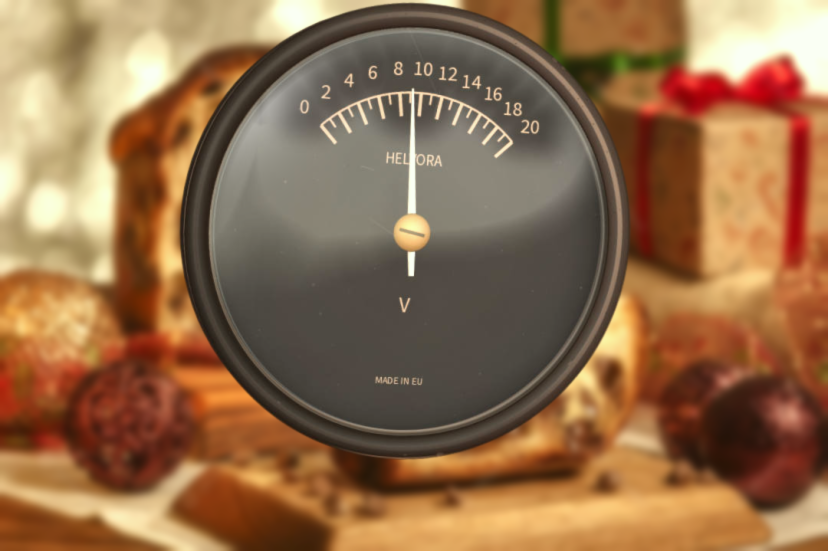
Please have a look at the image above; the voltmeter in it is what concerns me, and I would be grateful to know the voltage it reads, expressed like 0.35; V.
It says 9; V
